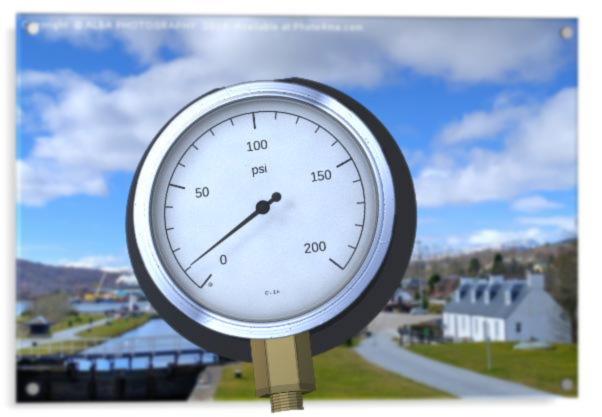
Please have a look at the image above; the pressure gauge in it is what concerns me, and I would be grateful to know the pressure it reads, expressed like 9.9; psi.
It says 10; psi
